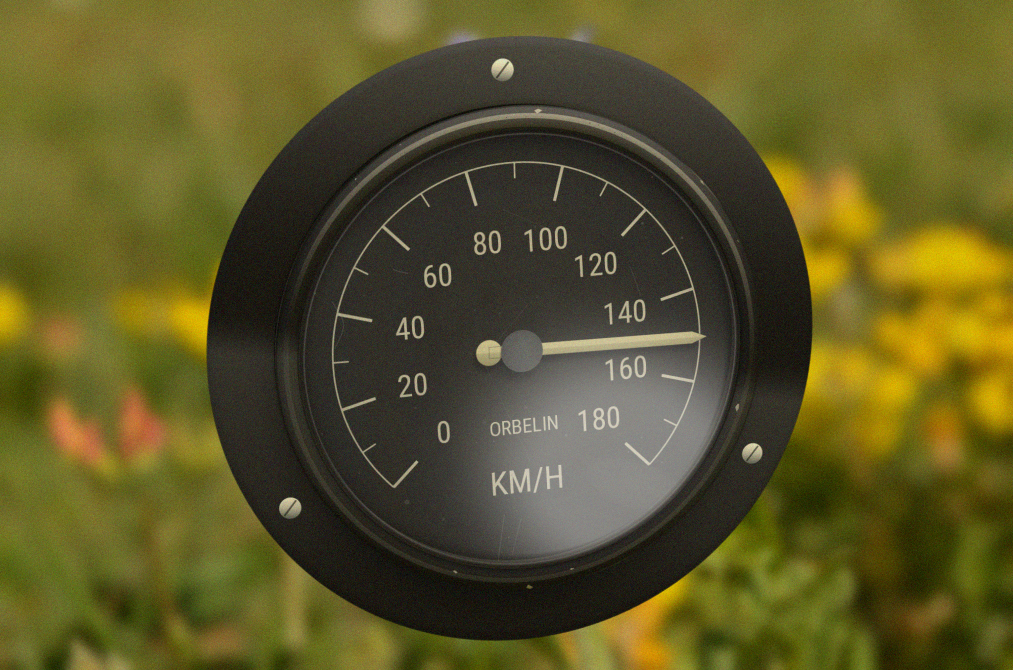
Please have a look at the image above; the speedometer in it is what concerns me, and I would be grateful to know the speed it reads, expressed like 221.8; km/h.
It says 150; km/h
